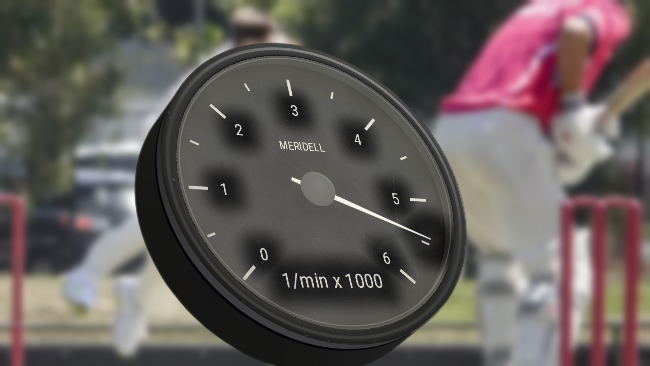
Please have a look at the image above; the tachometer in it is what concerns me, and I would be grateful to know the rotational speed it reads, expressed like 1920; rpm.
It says 5500; rpm
